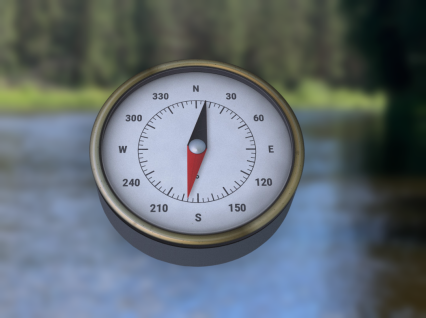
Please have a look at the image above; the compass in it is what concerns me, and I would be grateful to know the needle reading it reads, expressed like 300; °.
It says 190; °
